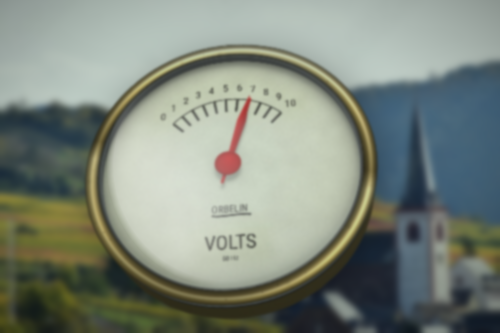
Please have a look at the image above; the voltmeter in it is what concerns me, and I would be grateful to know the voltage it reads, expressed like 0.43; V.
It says 7; V
